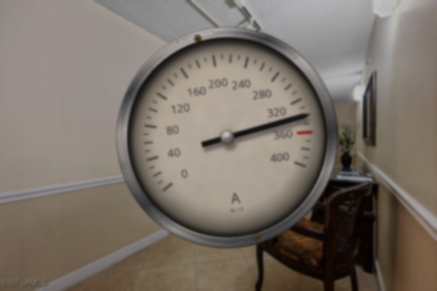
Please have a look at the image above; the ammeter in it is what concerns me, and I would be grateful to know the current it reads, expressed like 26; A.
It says 340; A
